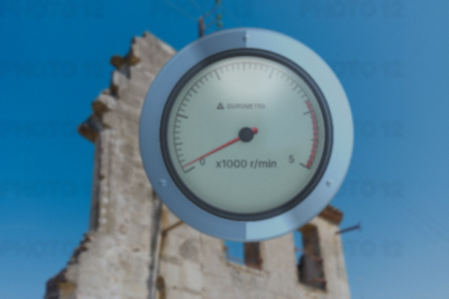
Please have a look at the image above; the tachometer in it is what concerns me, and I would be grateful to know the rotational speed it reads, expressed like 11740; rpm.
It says 100; rpm
